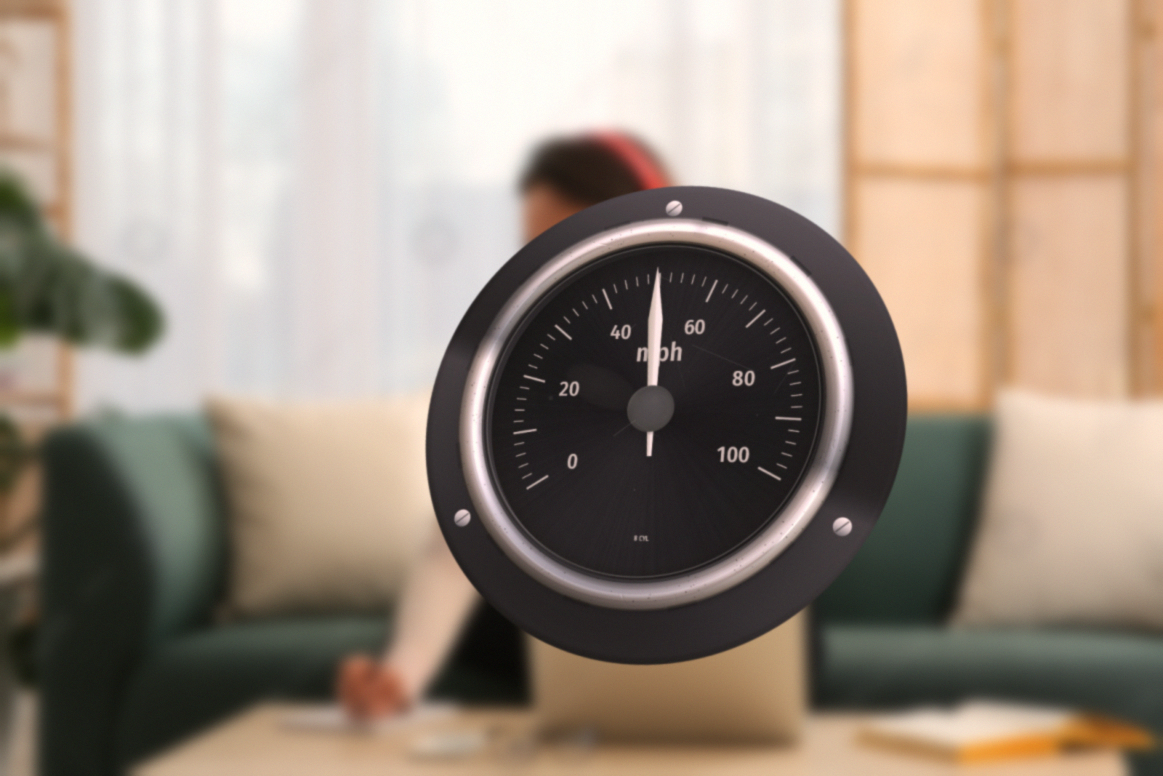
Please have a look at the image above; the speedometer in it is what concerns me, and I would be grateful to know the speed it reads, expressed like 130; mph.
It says 50; mph
